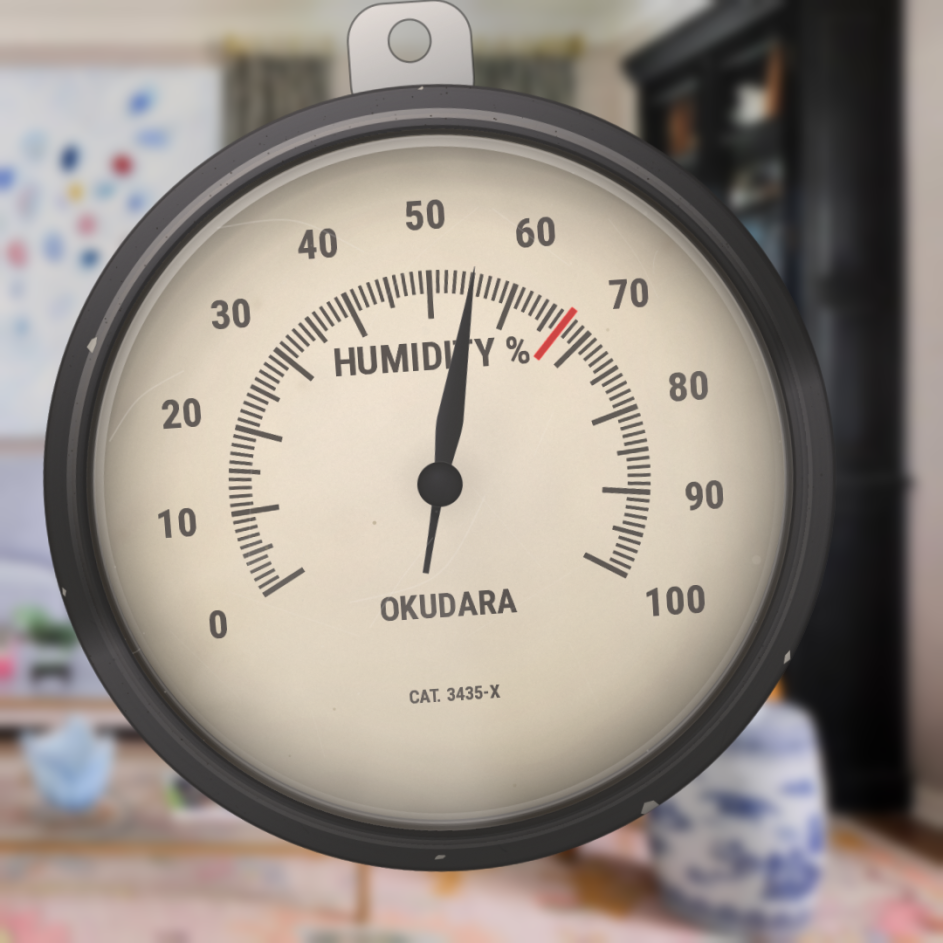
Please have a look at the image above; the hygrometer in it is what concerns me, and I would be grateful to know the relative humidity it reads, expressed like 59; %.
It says 55; %
